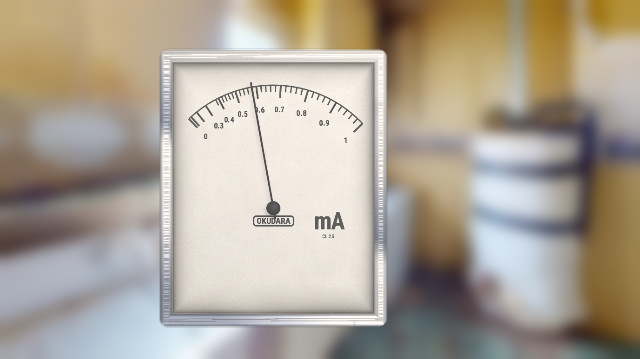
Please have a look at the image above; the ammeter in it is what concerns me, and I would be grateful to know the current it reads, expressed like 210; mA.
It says 0.58; mA
